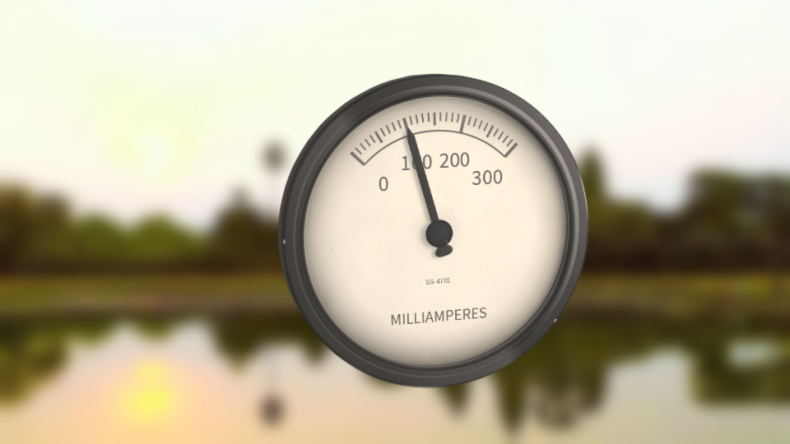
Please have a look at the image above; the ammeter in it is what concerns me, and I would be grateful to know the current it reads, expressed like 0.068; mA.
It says 100; mA
